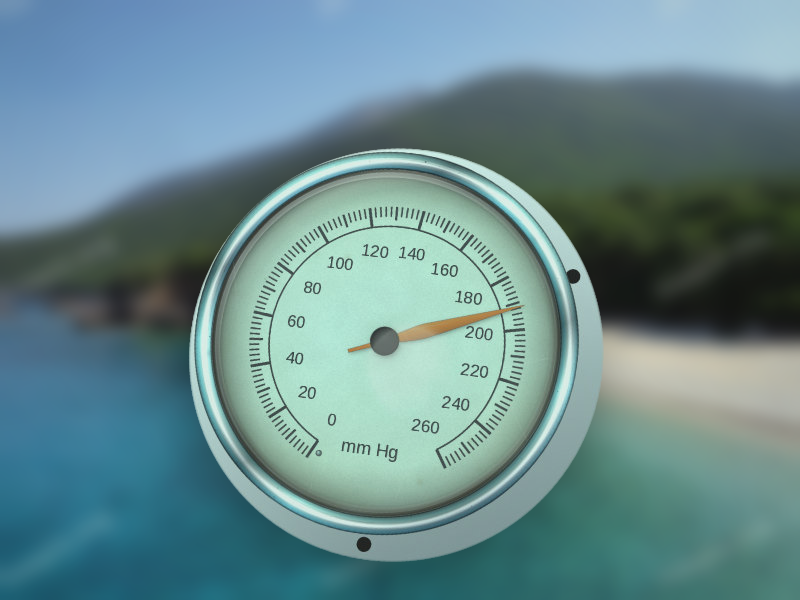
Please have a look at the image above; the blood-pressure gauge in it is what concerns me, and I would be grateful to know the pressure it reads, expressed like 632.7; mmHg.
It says 192; mmHg
